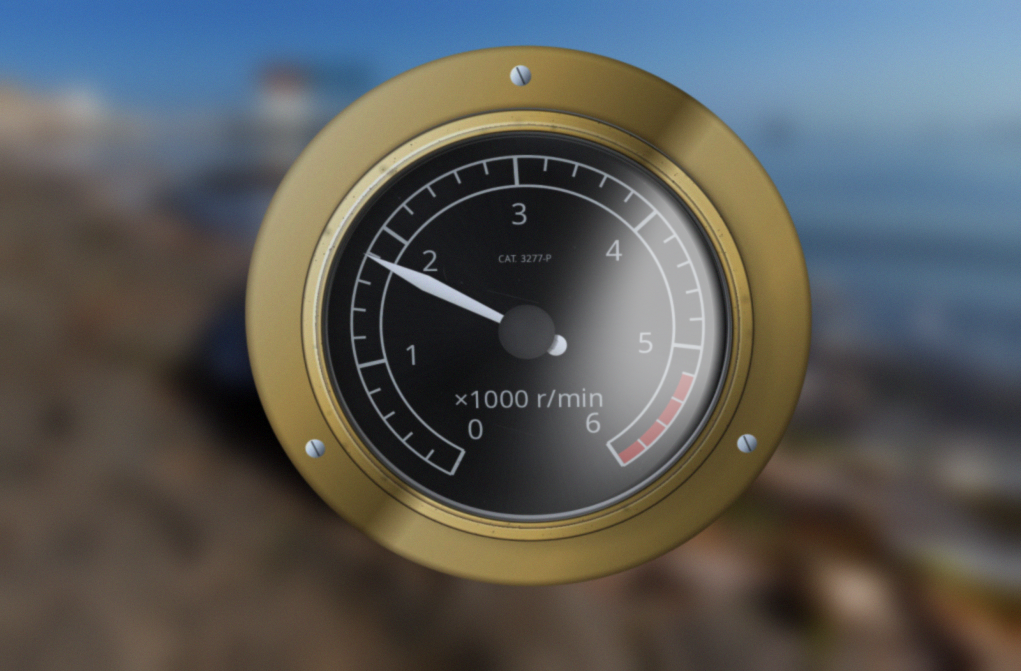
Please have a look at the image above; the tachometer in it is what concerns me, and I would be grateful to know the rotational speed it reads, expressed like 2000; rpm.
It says 1800; rpm
